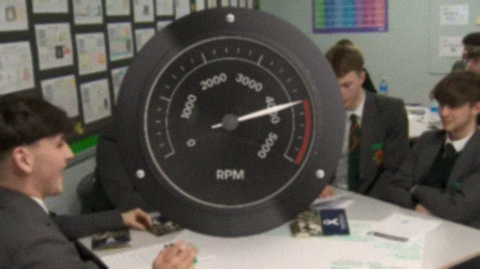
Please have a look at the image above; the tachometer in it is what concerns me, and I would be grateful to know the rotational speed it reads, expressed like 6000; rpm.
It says 4000; rpm
